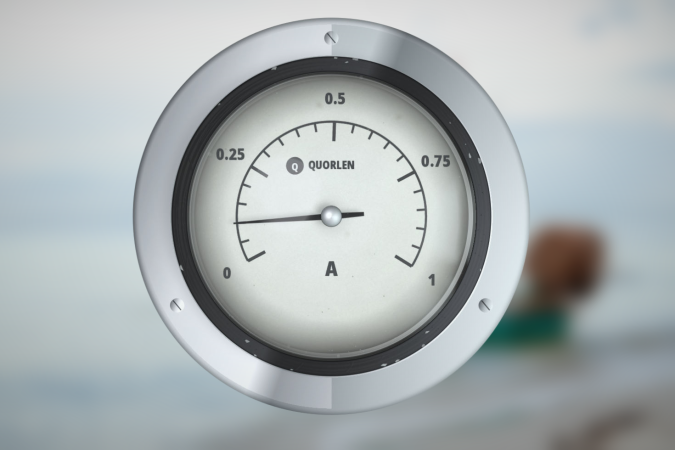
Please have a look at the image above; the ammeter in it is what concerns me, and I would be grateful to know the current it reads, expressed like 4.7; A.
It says 0.1; A
